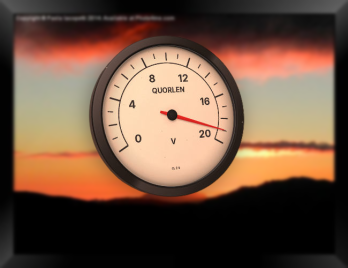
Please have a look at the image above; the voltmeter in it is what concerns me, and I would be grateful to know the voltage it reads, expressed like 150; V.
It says 19; V
